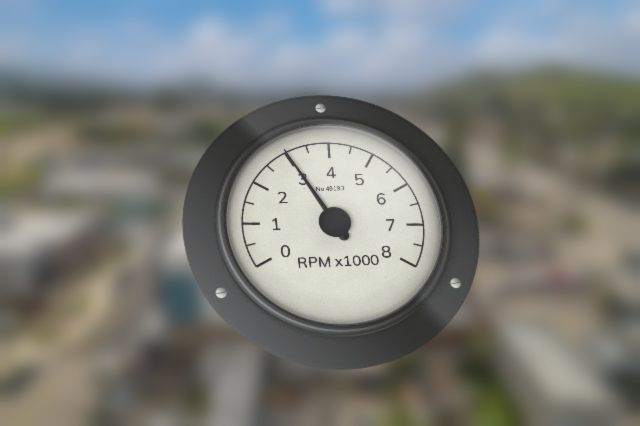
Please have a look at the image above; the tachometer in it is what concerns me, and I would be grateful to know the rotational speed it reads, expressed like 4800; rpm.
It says 3000; rpm
